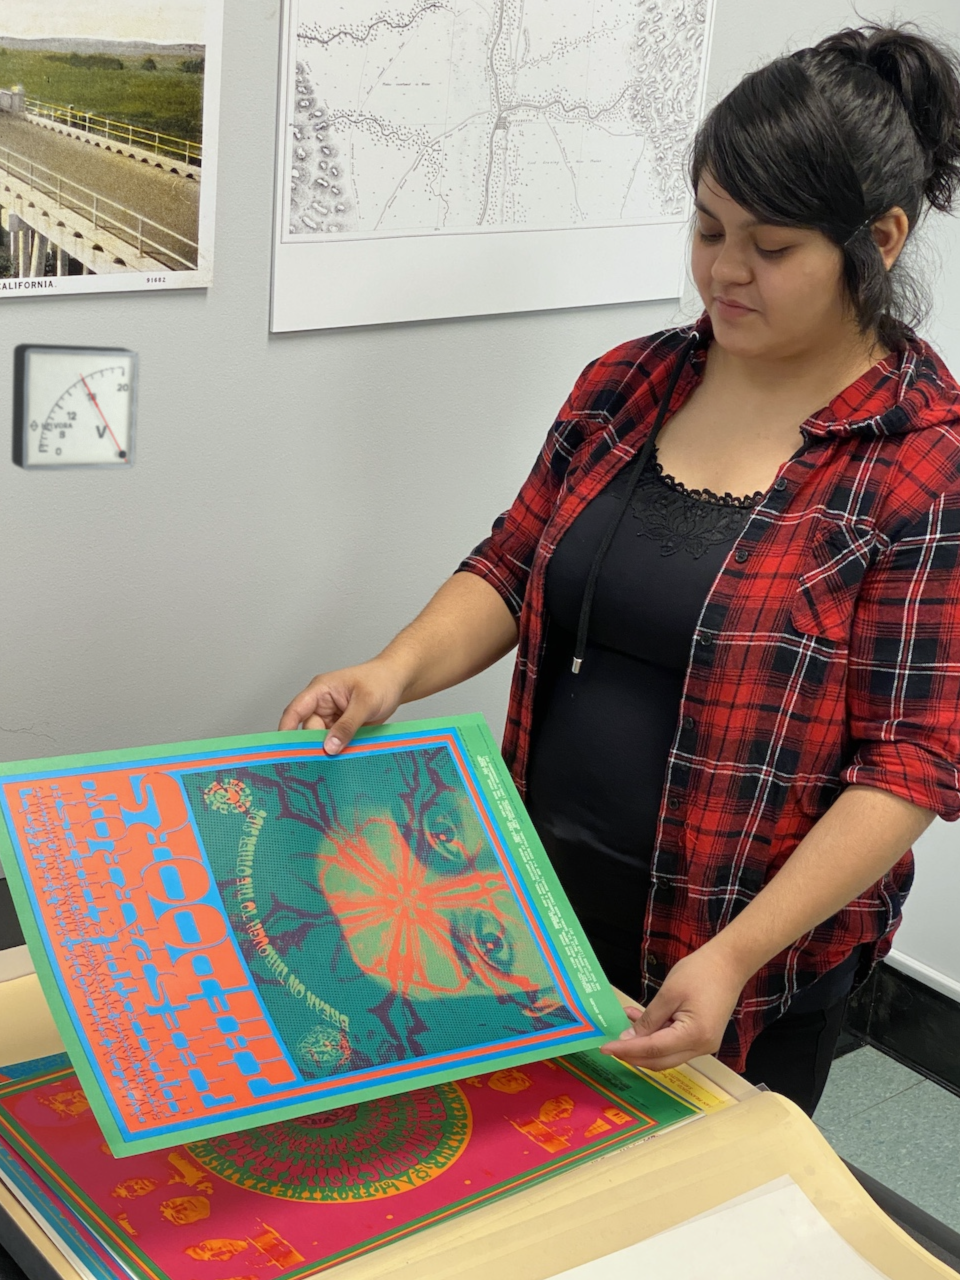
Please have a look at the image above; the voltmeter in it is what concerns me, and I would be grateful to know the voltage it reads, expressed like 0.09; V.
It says 16; V
